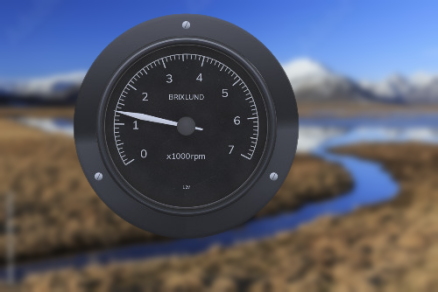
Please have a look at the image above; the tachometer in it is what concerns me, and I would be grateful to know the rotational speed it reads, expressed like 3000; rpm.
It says 1300; rpm
